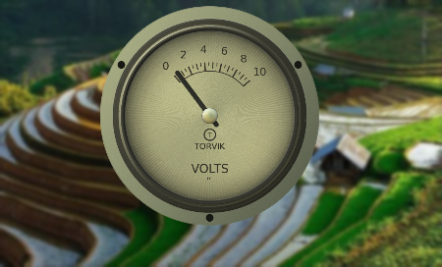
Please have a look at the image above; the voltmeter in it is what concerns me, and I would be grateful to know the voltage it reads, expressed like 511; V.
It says 0.5; V
